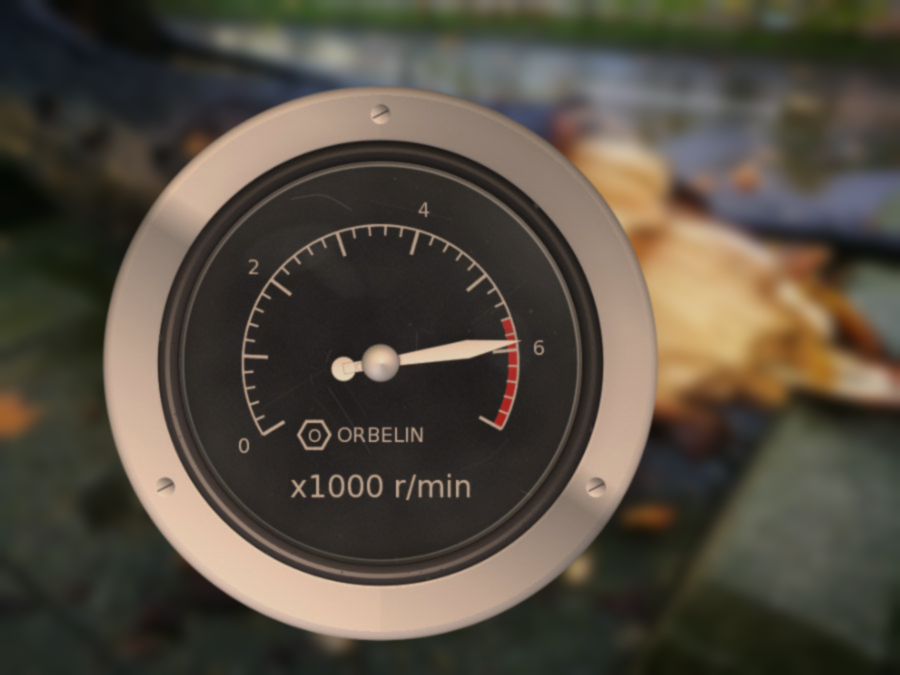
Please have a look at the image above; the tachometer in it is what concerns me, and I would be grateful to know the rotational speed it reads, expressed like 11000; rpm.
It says 5900; rpm
